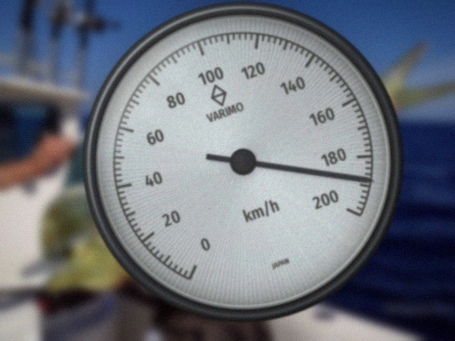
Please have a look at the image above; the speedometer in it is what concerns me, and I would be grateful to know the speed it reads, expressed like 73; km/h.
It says 188; km/h
